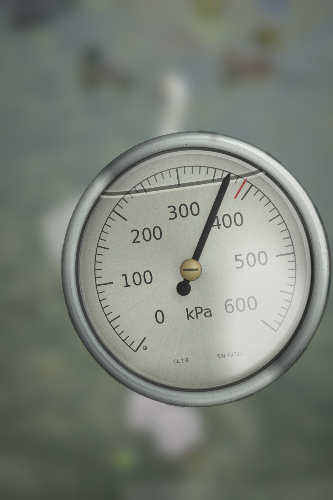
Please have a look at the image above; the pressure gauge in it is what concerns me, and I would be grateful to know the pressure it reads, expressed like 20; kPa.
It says 370; kPa
